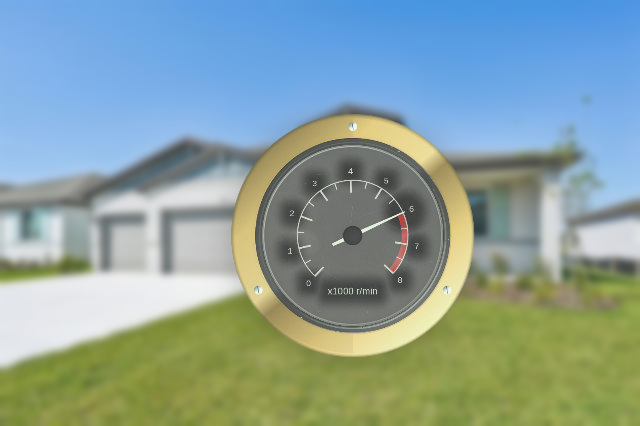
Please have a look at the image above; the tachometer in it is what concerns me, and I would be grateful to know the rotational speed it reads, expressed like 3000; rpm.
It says 6000; rpm
